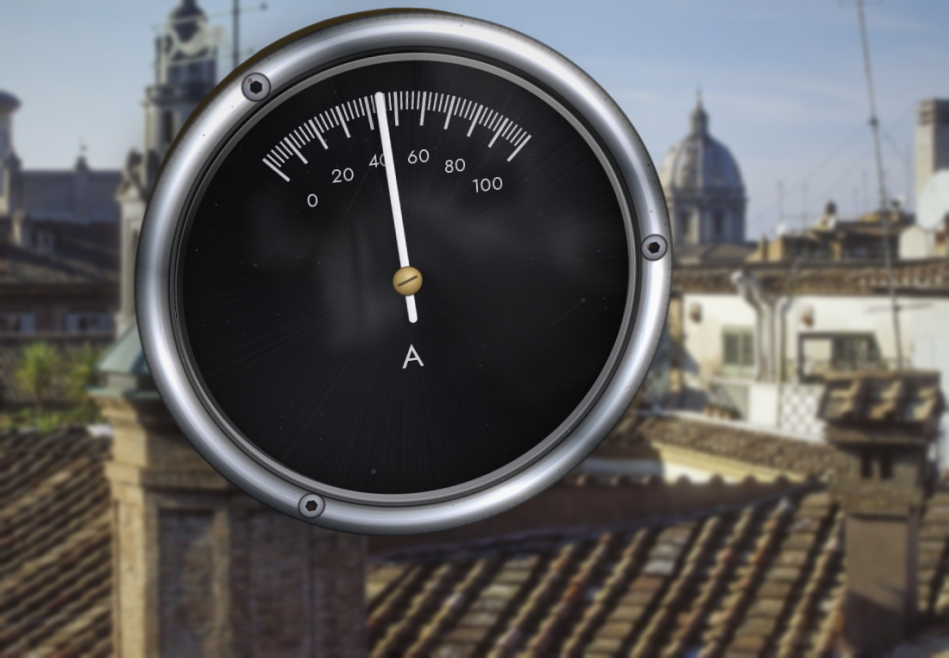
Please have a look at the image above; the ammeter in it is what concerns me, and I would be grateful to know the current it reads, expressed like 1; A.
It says 44; A
